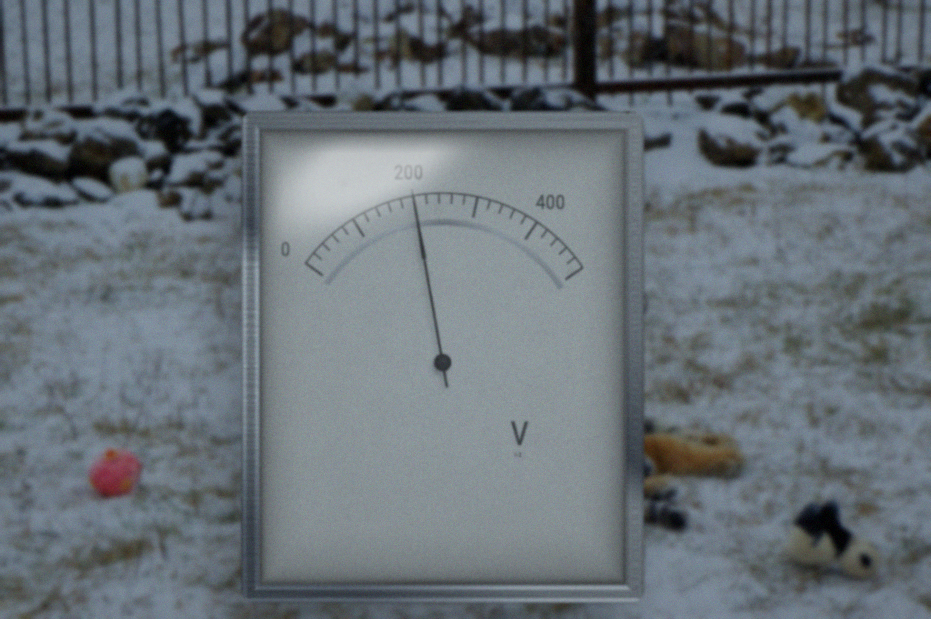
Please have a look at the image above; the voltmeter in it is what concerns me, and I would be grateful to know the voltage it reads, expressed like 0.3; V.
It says 200; V
